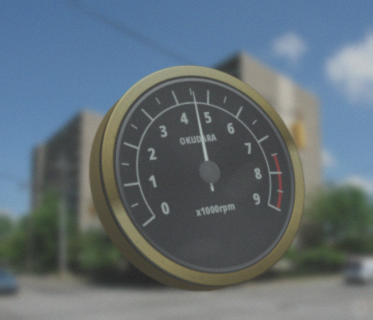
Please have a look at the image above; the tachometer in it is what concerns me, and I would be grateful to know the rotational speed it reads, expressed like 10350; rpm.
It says 4500; rpm
